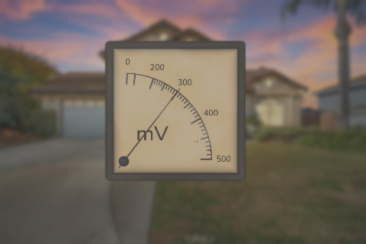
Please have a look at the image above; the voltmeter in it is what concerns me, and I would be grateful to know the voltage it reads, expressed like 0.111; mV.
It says 300; mV
